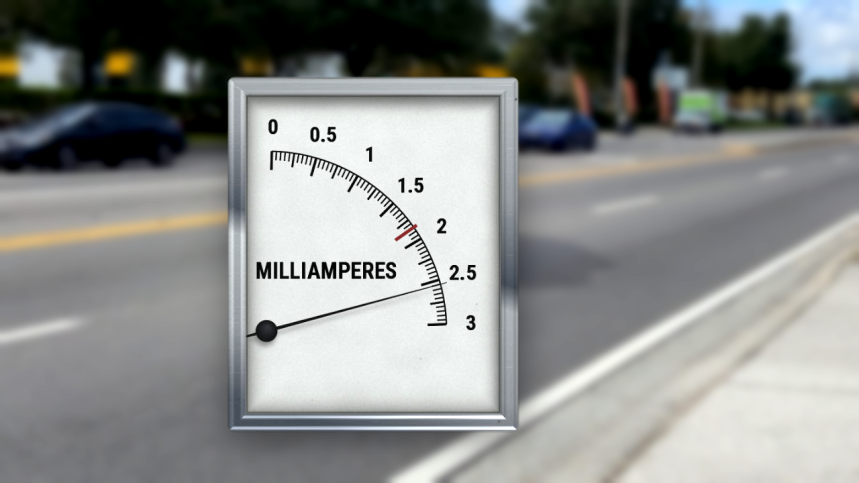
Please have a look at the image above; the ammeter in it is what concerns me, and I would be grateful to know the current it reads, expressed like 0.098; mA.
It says 2.55; mA
